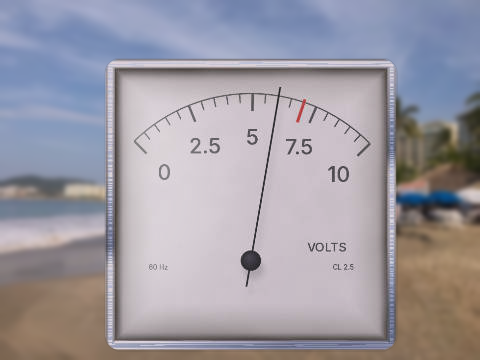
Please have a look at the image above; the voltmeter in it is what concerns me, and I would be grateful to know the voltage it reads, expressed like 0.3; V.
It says 6; V
